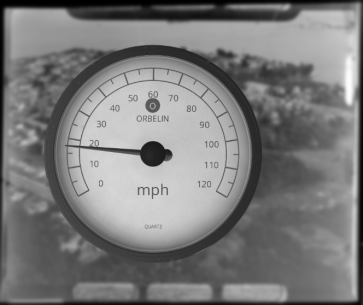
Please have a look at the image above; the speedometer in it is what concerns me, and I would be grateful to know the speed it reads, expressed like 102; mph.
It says 17.5; mph
